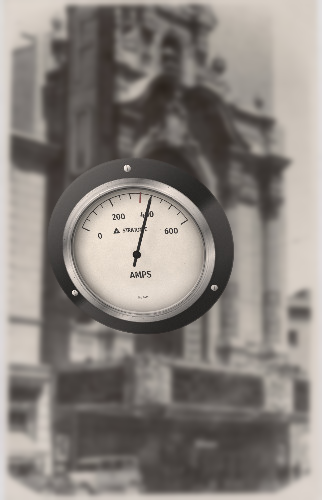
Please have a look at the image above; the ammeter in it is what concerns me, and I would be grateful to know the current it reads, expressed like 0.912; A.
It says 400; A
